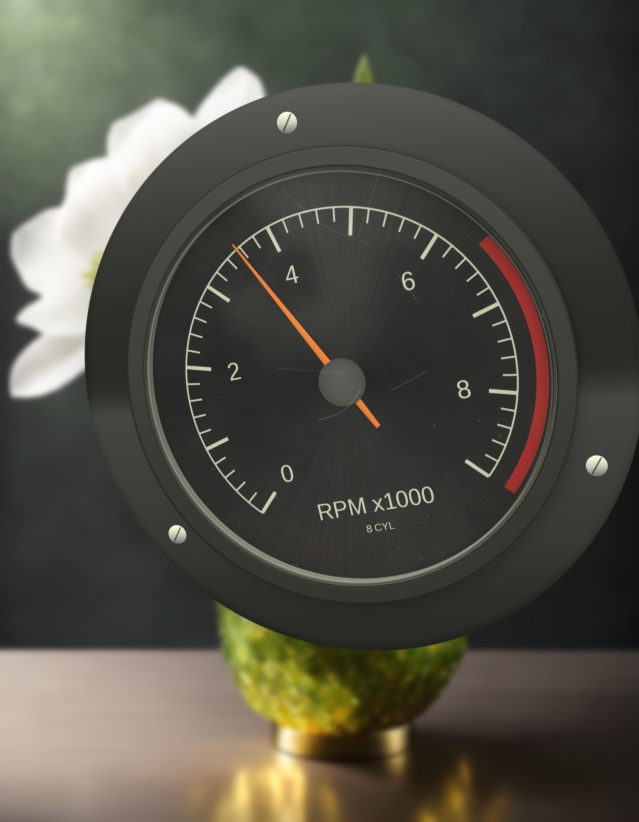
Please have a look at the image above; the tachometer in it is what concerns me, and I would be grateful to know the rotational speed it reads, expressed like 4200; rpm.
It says 3600; rpm
